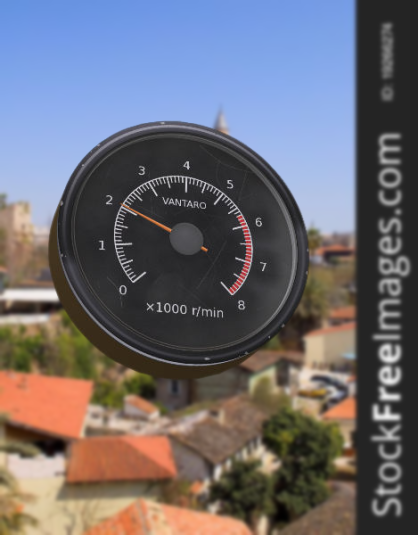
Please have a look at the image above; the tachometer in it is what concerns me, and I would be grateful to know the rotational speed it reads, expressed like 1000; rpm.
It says 2000; rpm
